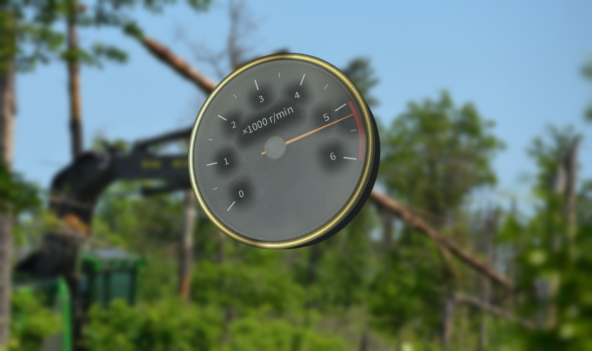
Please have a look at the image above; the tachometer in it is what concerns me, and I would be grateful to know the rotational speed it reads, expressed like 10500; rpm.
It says 5250; rpm
